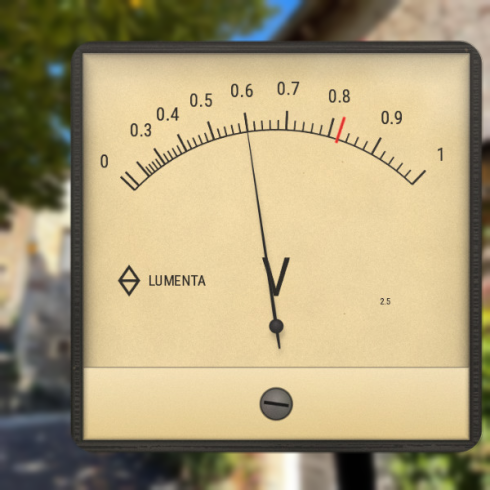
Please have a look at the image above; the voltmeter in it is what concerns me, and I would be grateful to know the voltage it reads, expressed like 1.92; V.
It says 0.6; V
